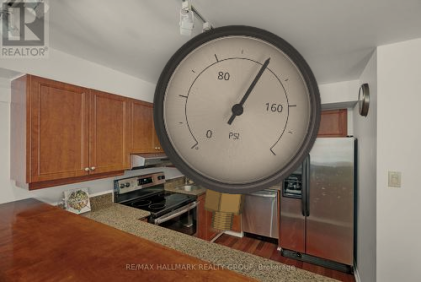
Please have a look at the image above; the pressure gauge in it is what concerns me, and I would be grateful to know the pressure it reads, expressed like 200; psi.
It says 120; psi
